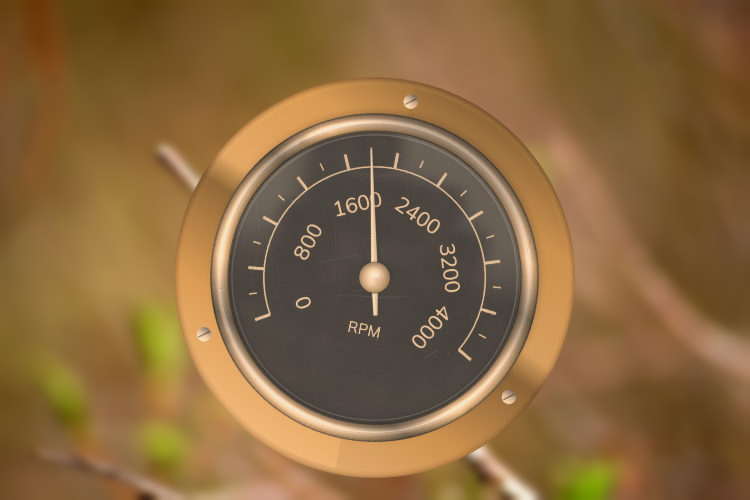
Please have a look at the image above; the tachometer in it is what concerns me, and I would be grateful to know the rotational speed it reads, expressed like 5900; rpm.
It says 1800; rpm
